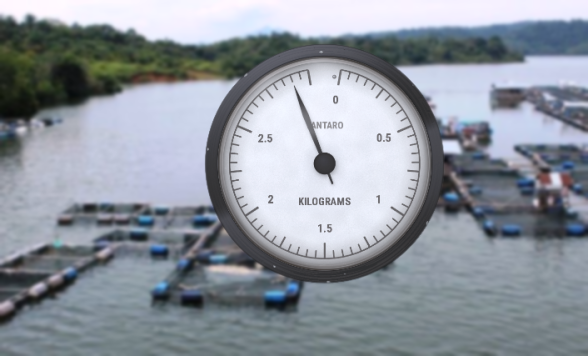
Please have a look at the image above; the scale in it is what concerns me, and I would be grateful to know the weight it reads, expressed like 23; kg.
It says 2.9; kg
